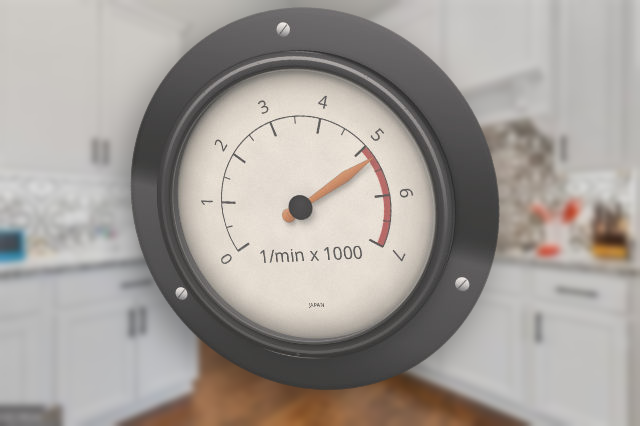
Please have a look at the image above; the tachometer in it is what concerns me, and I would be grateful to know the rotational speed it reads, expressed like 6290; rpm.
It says 5250; rpm
